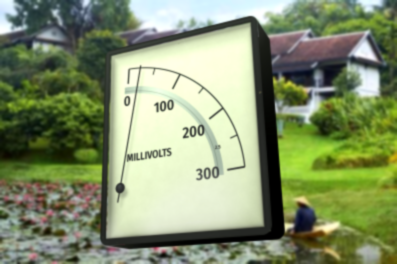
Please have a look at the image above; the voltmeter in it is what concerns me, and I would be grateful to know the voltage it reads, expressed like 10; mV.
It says 25; mV
